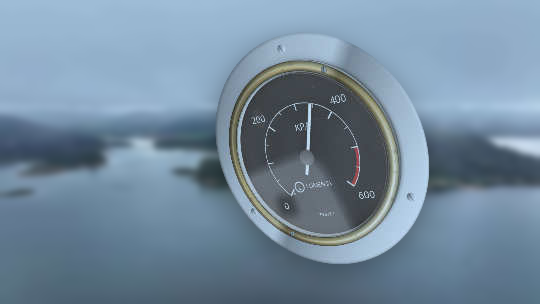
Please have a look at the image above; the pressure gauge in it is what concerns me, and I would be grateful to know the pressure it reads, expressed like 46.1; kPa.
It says 350; kPa
